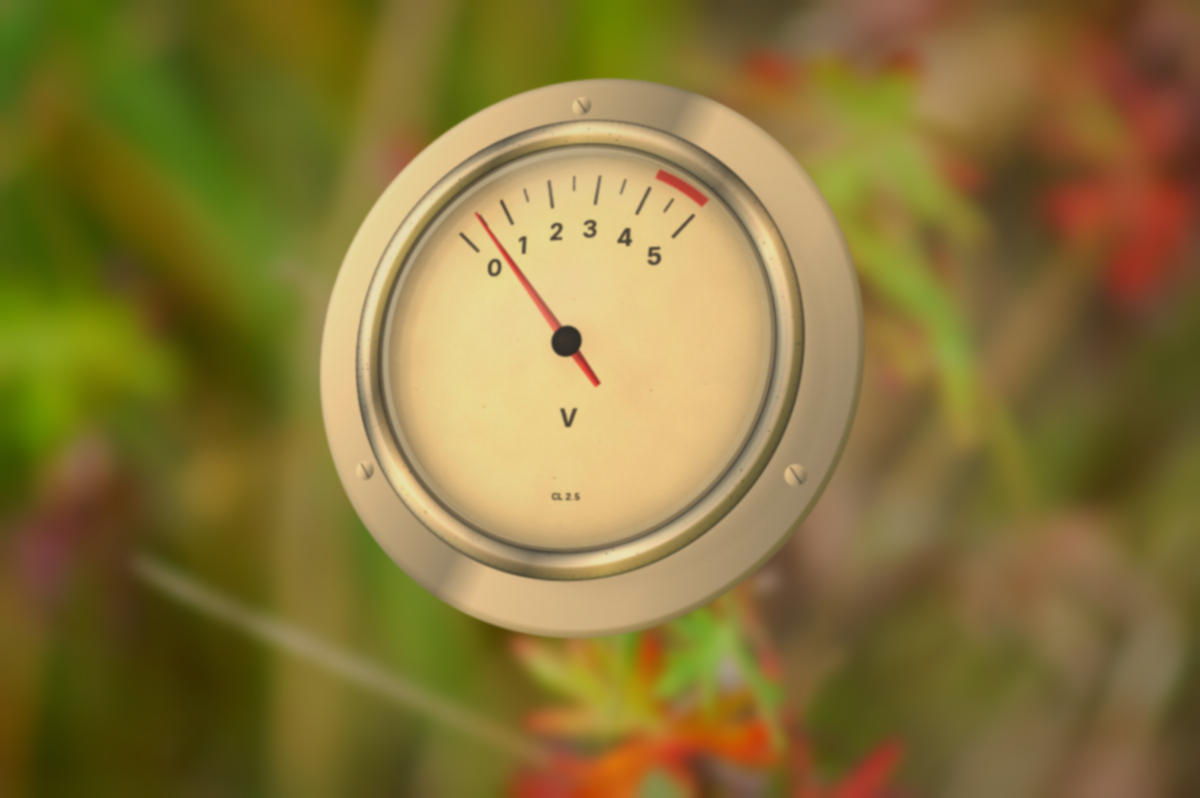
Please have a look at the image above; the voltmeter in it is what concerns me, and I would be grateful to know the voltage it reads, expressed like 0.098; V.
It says 0.5; V
